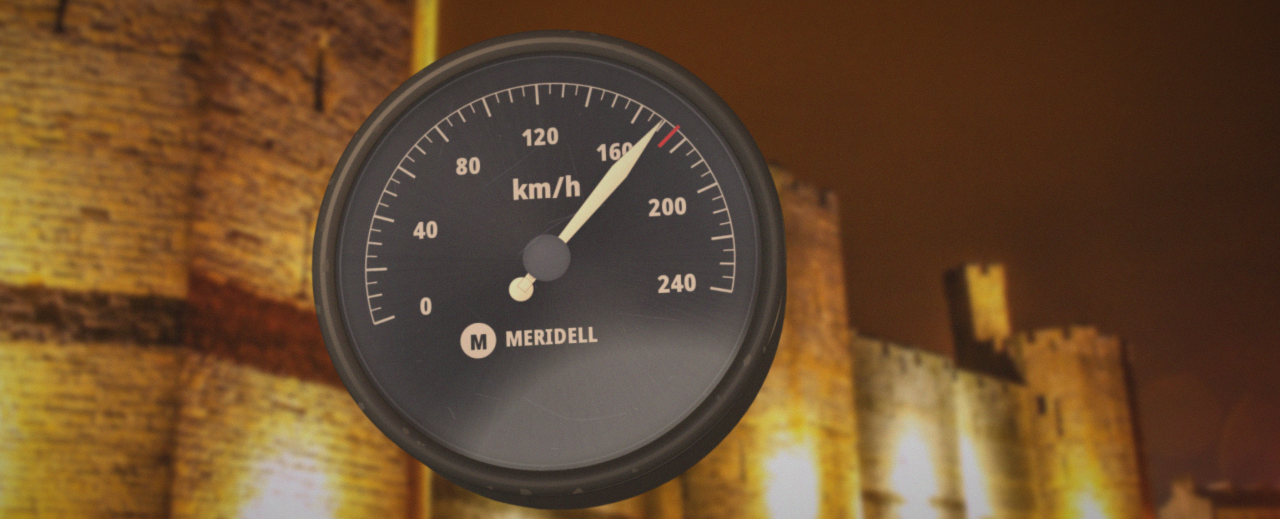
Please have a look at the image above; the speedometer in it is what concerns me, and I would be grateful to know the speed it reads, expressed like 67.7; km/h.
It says 170; km/h
